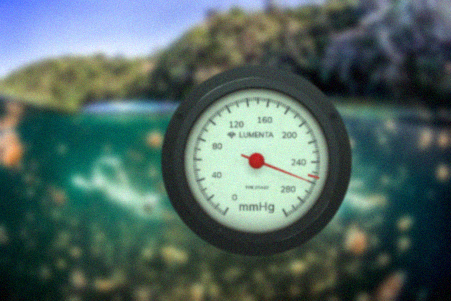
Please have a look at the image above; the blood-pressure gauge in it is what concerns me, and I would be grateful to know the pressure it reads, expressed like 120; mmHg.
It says 260; mmHg
